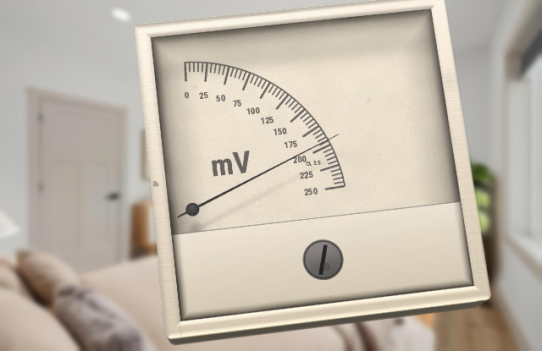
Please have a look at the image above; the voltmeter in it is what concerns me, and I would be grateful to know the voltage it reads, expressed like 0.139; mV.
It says 195; mV
